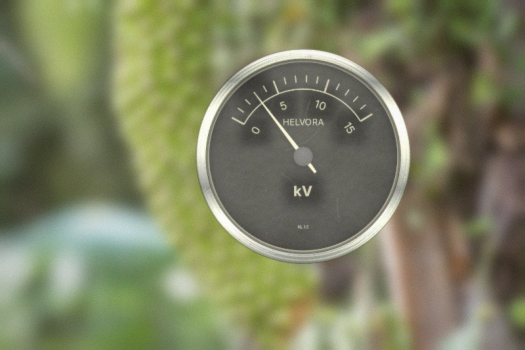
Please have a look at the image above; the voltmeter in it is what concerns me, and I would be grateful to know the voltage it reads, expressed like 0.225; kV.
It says 3; kV
